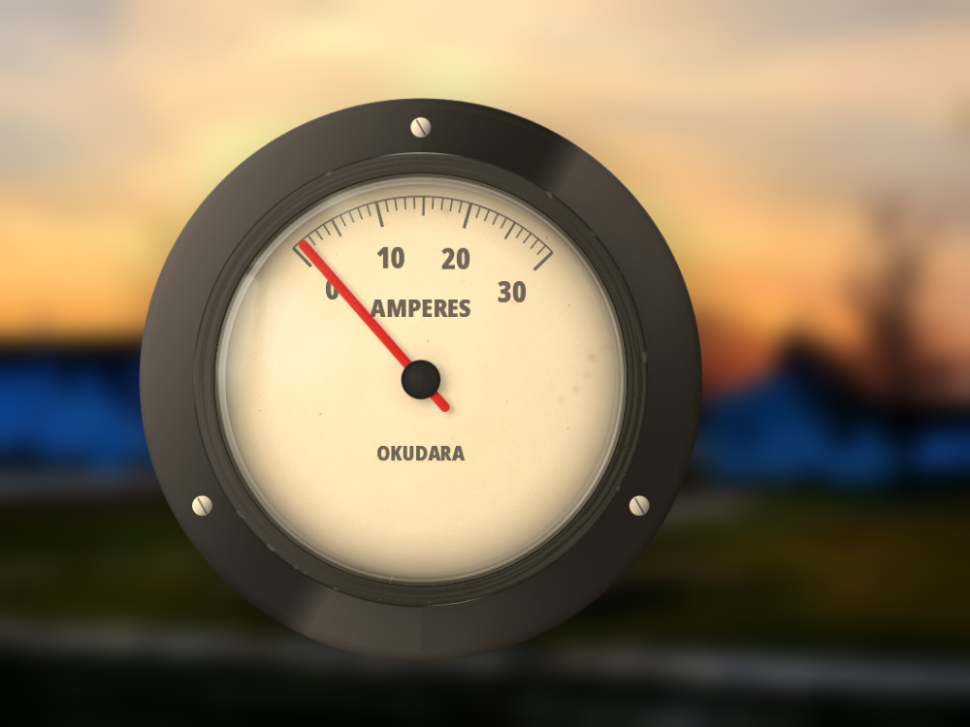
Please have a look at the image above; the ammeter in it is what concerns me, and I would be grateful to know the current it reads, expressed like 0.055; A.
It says 1; A
